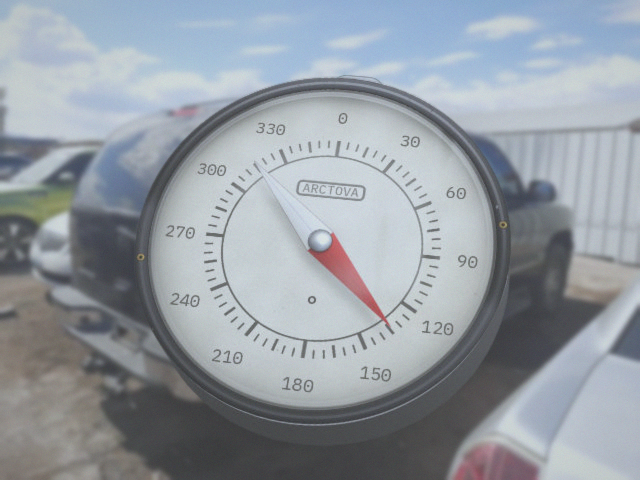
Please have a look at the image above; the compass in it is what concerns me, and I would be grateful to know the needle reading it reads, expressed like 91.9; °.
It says 135; °
